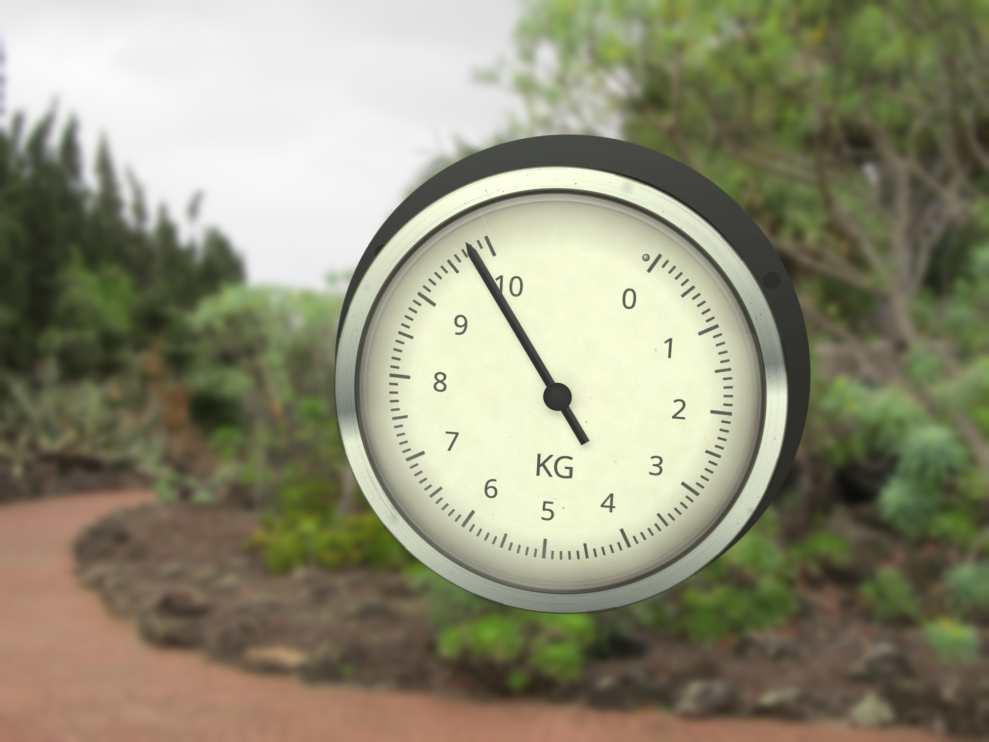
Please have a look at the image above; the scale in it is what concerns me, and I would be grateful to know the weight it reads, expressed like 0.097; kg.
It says 9.8; kg
